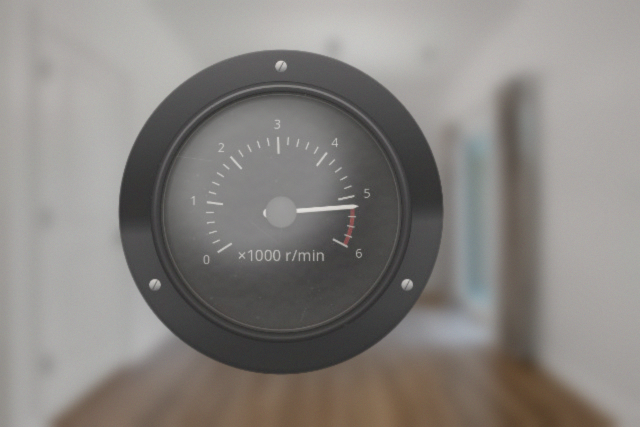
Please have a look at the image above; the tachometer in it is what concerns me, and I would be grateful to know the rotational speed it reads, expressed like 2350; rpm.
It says 5200; rpm
